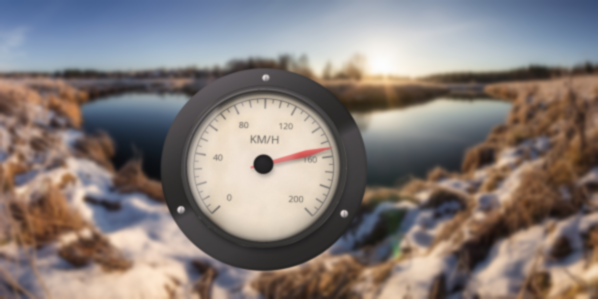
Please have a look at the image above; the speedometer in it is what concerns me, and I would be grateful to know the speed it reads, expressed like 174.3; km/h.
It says 155; km/h
